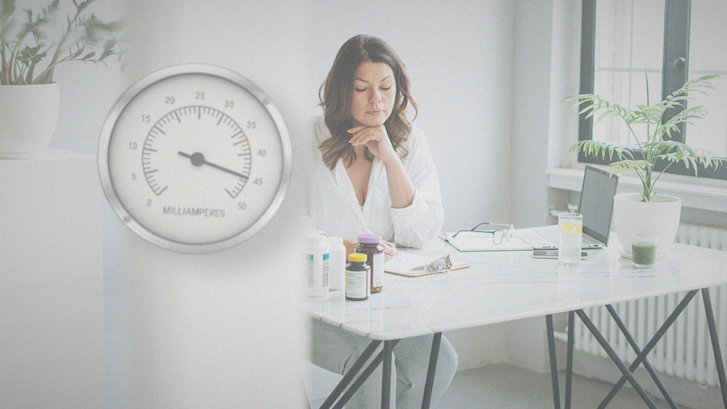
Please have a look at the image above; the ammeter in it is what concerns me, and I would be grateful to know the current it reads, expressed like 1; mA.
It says 45; mA
